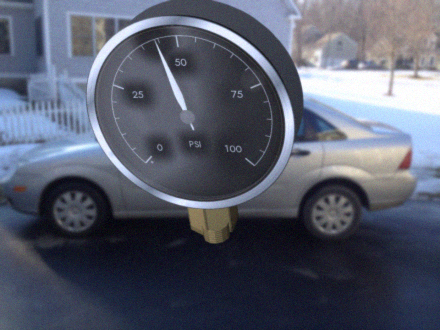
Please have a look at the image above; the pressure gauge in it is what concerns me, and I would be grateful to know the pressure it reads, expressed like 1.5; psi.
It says 45; psi
